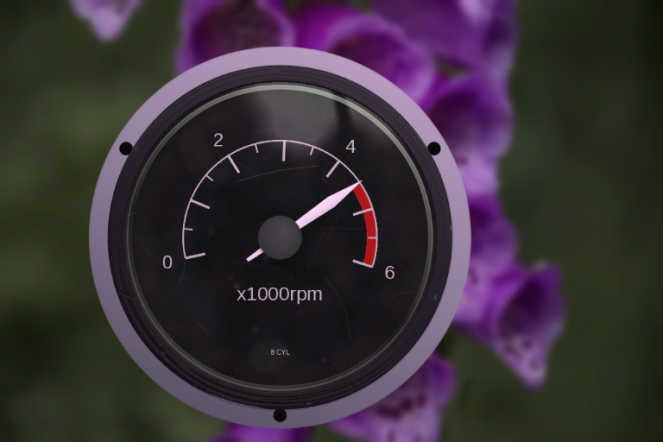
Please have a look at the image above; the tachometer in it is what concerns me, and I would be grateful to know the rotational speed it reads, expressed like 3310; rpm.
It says 4500; rpm
